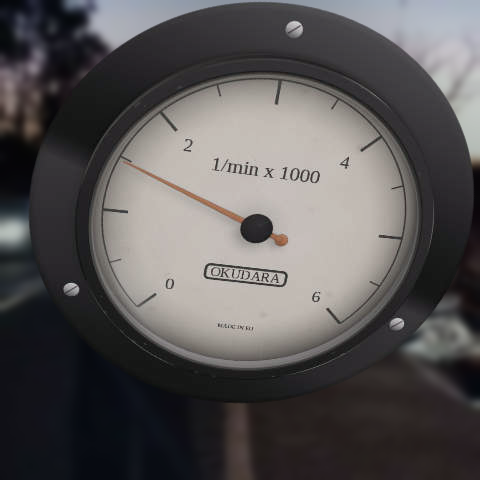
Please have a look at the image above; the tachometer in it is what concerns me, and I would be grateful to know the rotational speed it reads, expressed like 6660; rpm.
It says 1500; rpm
